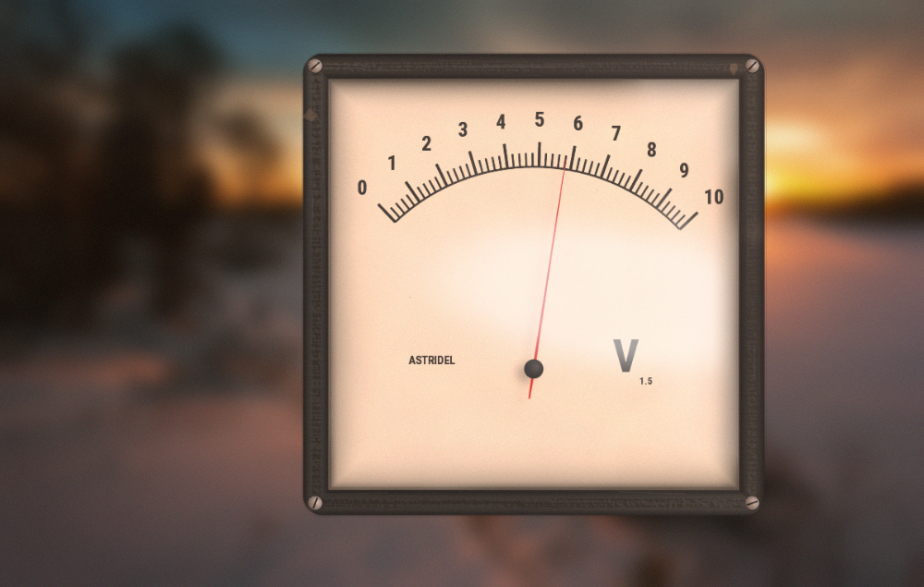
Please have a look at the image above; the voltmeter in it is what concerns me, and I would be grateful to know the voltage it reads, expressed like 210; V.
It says 5.8; V
